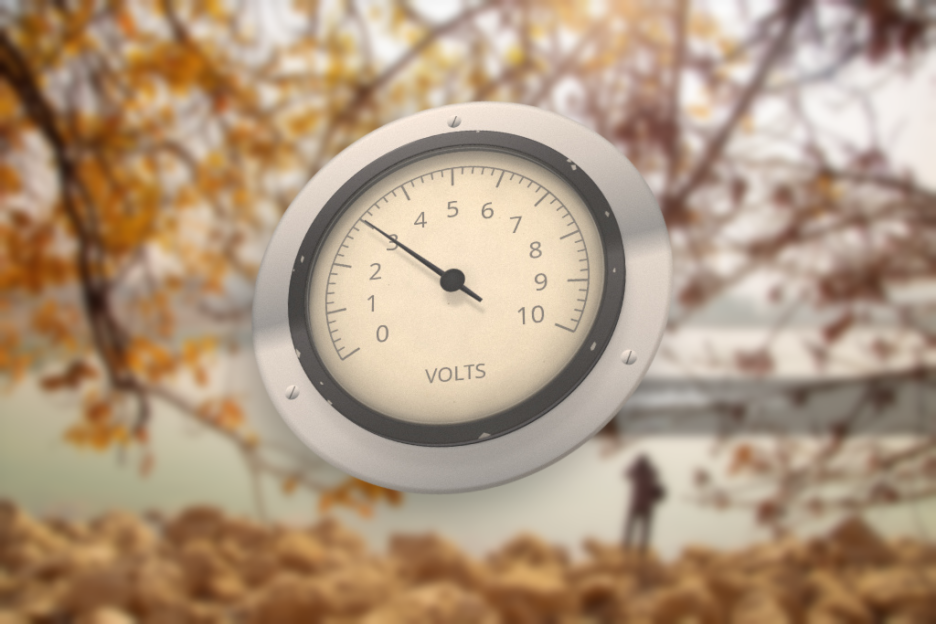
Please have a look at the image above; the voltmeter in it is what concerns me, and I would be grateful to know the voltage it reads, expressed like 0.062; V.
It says 3; V
